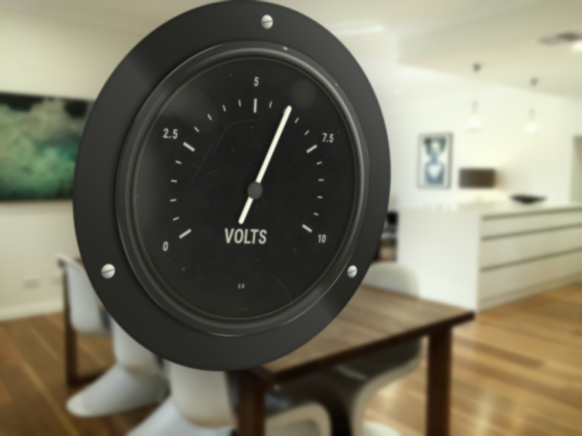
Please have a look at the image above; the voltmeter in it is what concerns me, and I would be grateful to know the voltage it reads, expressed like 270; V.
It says 6; V
